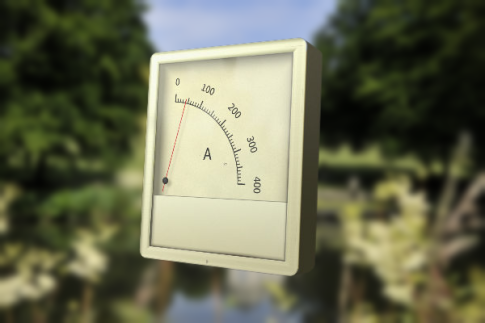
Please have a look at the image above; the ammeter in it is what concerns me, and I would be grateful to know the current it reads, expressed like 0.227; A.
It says 50; A
